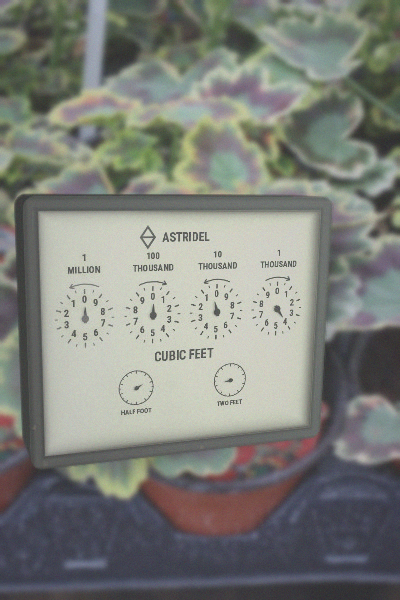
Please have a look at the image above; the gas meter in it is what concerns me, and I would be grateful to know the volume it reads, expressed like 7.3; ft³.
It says 400; ft³
